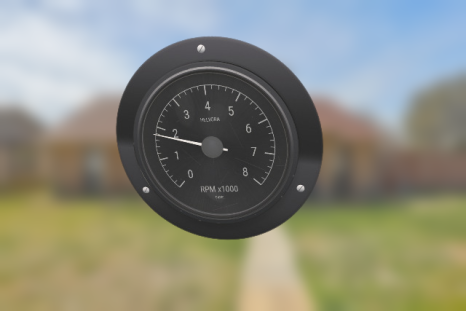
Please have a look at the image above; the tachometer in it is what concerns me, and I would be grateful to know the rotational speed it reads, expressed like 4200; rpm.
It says 1800; rpm
